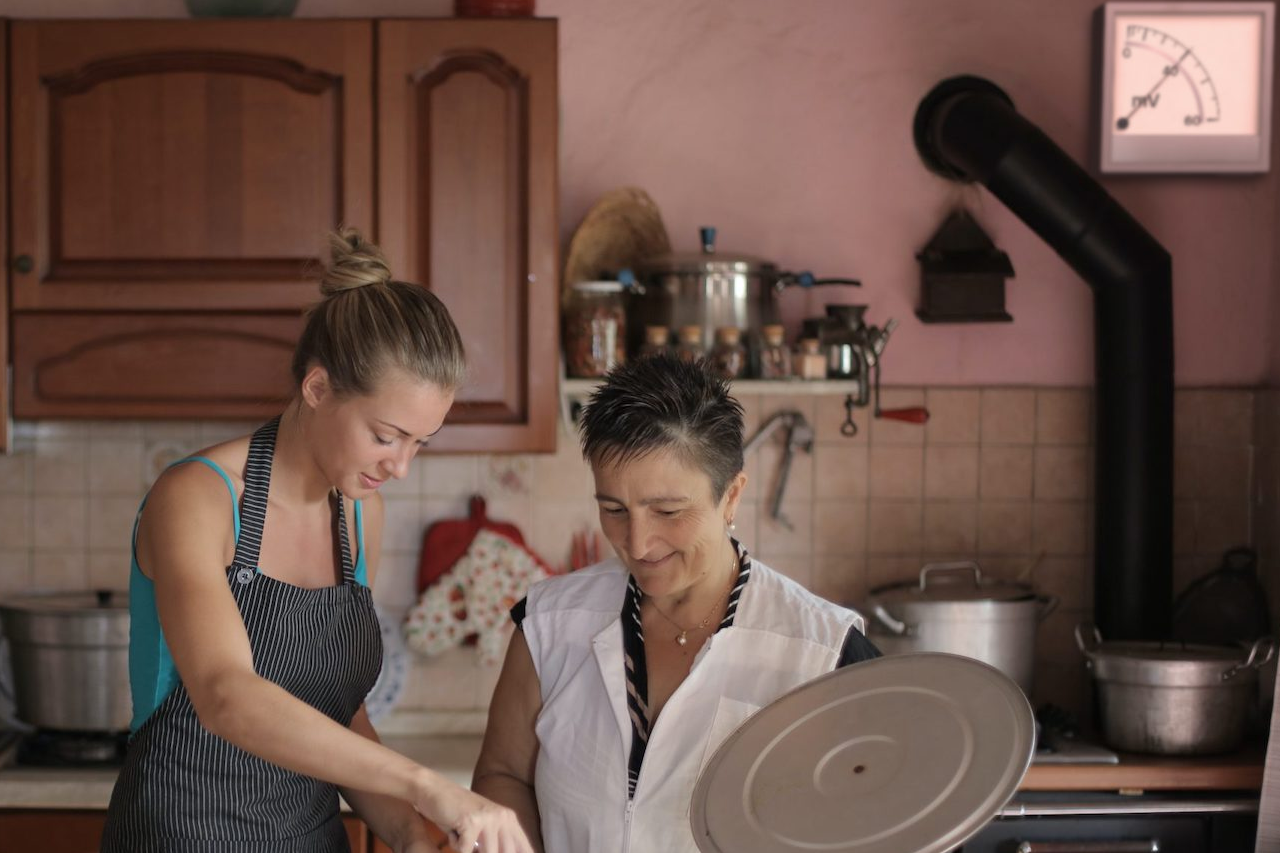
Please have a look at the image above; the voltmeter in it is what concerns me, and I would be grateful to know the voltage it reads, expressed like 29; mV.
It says 40; mV
